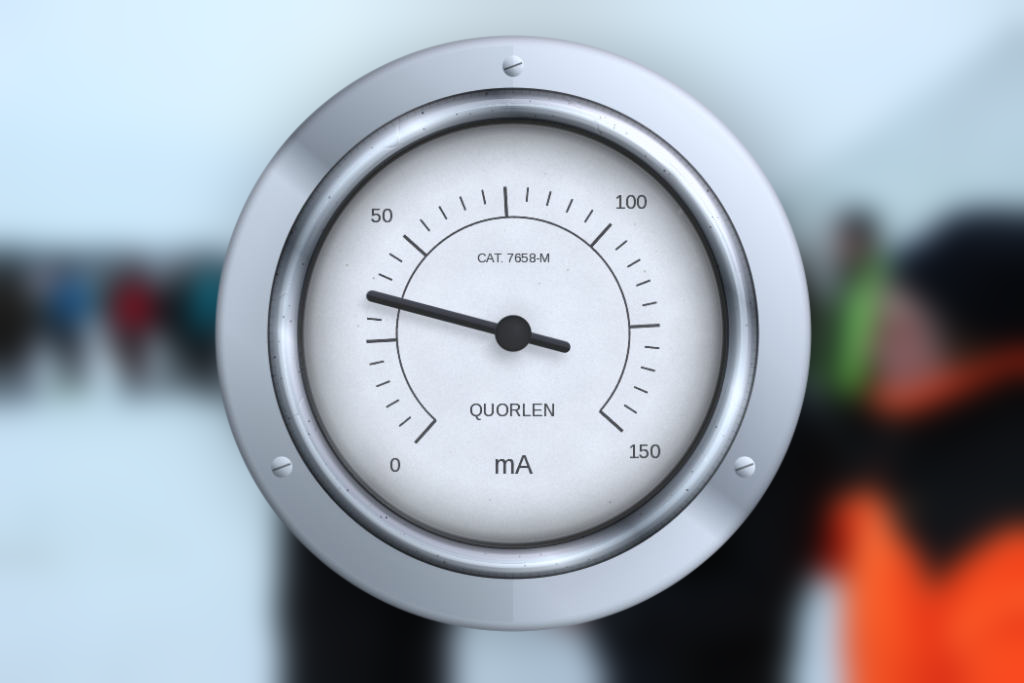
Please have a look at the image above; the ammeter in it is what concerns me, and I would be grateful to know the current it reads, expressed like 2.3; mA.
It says 35; mA
